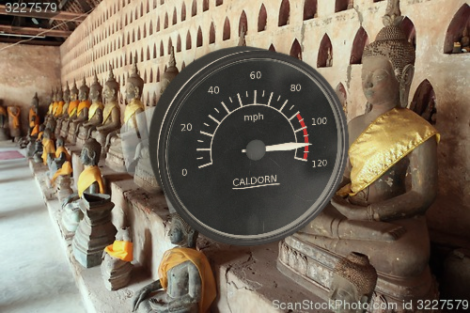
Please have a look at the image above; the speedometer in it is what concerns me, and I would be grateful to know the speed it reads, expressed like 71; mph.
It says 110; mph
